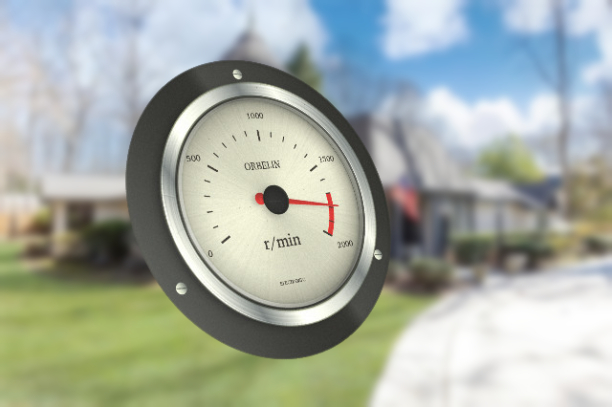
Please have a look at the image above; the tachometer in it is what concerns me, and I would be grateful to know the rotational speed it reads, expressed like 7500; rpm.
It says 1800; rpm
